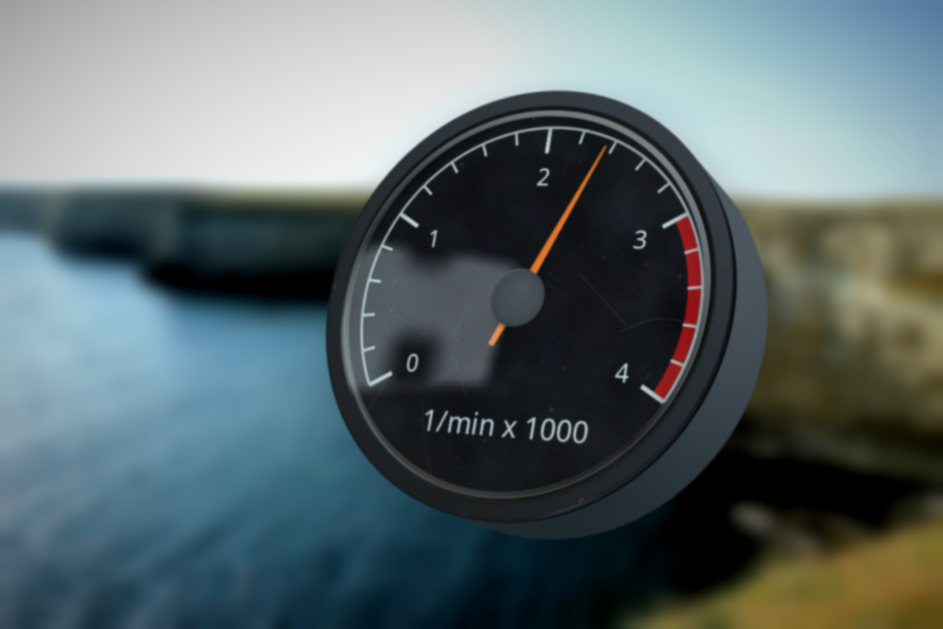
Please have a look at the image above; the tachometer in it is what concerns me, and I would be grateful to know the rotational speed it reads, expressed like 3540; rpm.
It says 2400; rpm
